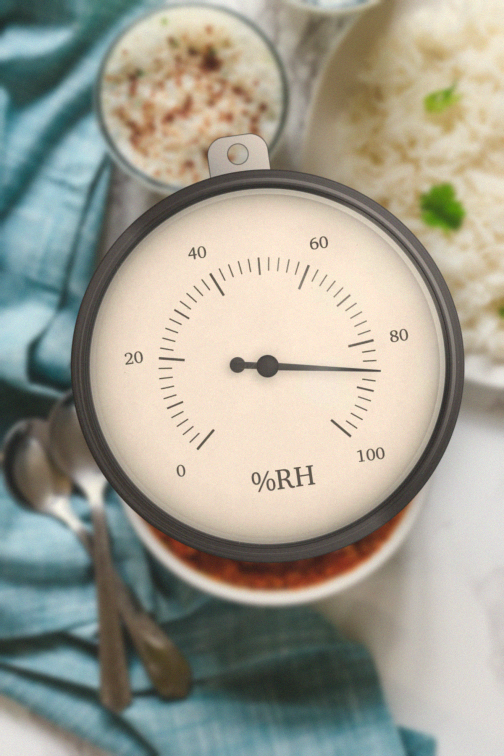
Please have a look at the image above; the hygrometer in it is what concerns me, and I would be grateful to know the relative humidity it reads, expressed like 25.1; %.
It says 86; %
